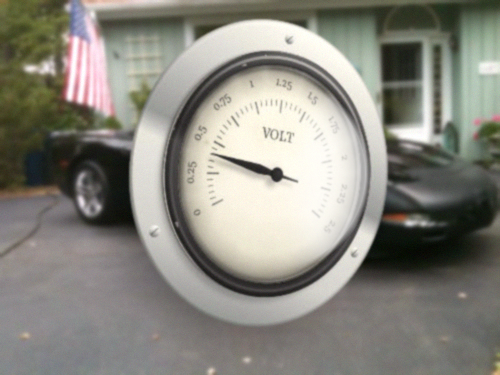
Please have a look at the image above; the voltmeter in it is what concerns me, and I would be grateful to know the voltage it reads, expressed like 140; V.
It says 0.4; V
